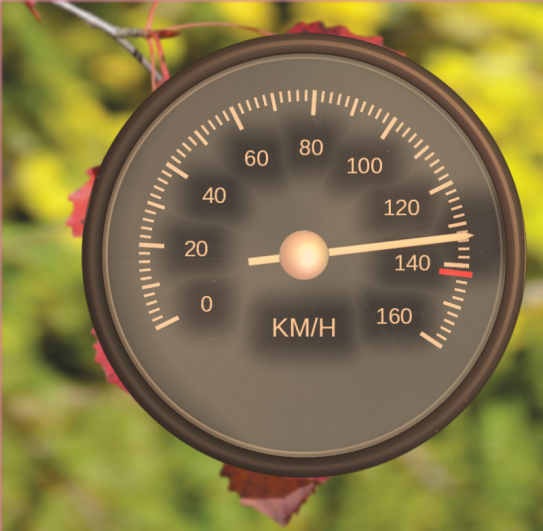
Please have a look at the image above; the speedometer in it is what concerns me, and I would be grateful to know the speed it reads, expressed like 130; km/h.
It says 133; km/h
